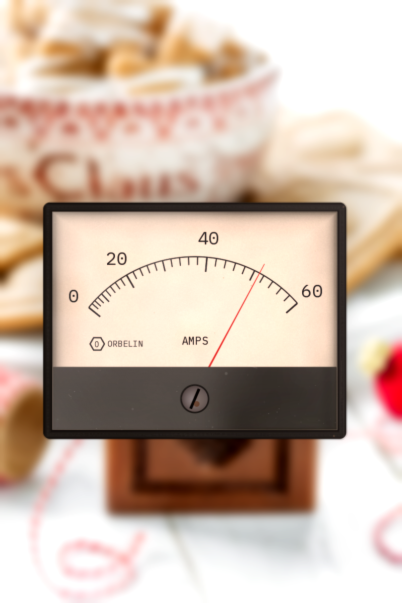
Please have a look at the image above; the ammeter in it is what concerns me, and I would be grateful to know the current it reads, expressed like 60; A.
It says 51; A
